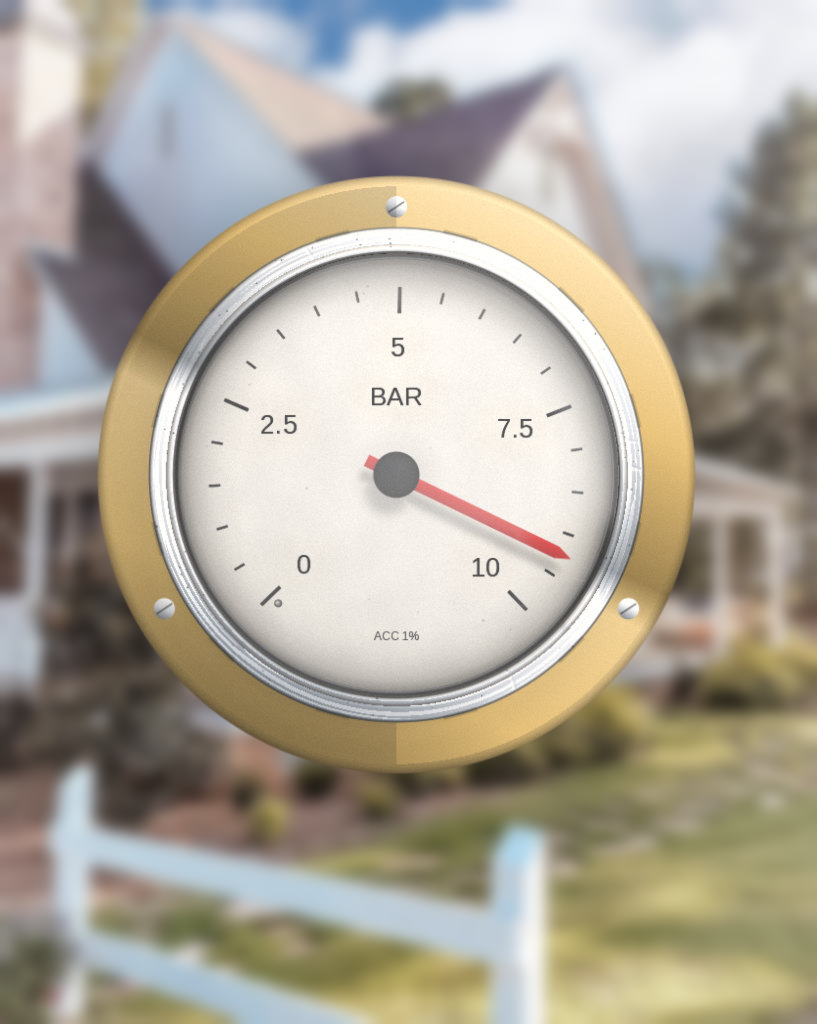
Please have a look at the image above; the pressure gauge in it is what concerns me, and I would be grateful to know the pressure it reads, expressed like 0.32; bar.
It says 9.25; bar
